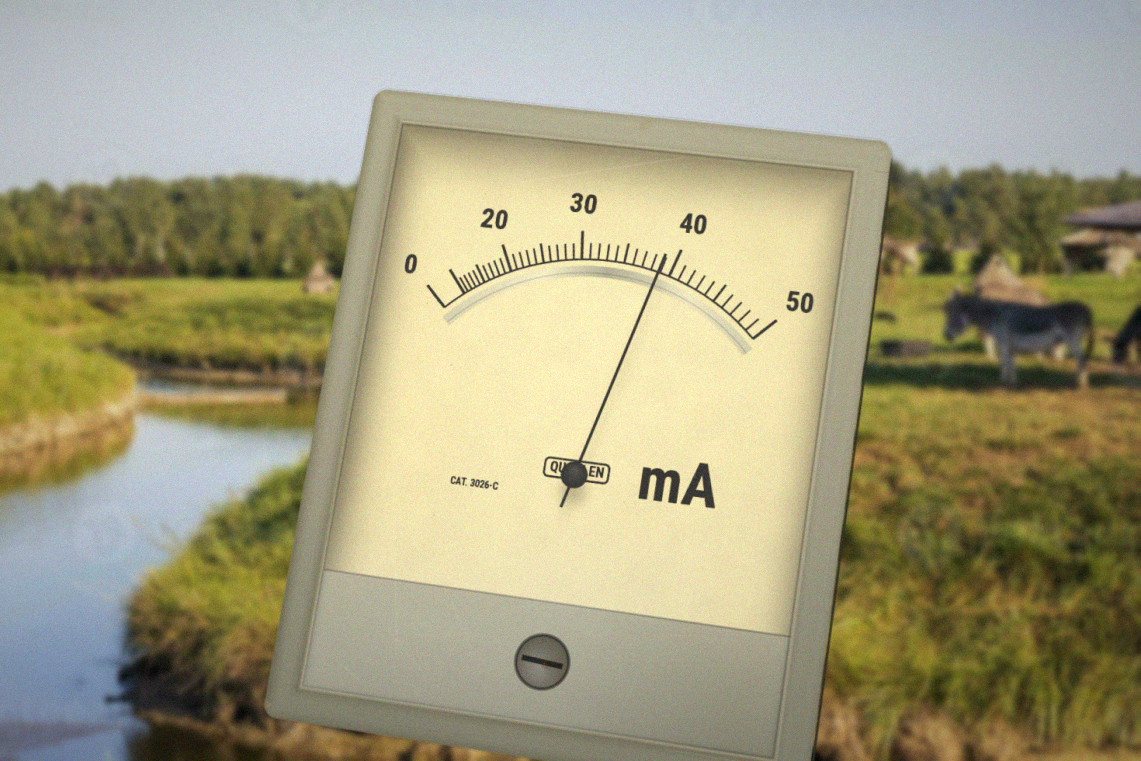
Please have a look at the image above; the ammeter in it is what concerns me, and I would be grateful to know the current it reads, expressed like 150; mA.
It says 39; mA
